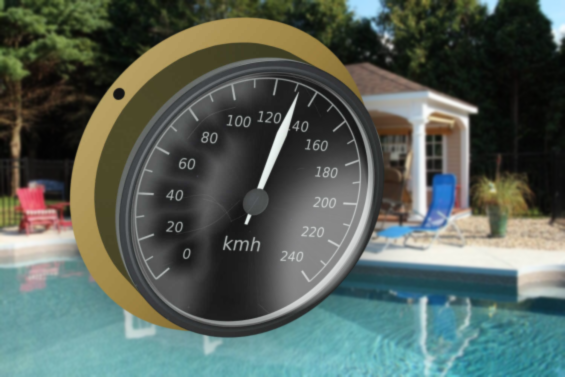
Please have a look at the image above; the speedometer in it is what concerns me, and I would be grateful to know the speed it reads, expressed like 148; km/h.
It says 130; km/h
